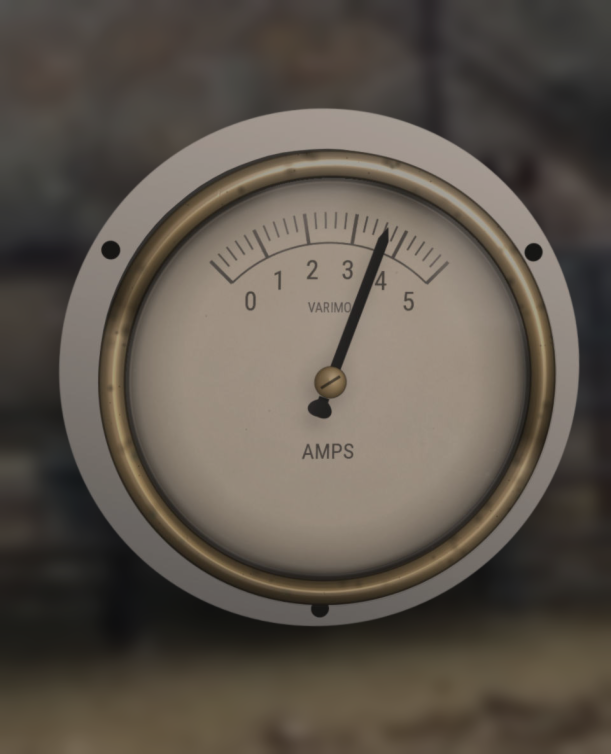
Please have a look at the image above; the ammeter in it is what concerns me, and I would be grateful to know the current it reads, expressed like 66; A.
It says 3.6; A
